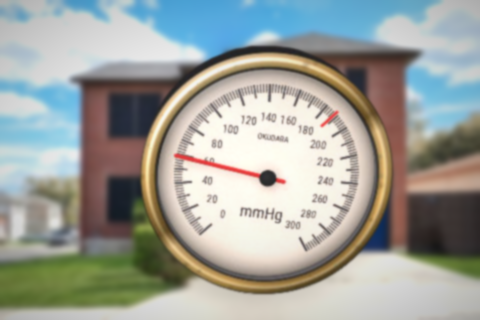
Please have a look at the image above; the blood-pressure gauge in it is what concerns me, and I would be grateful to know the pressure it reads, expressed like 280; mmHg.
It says 60; mmHg
